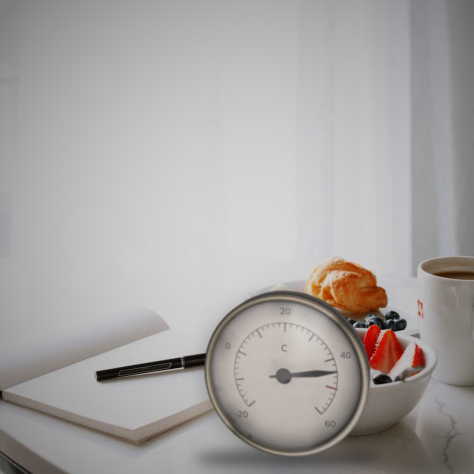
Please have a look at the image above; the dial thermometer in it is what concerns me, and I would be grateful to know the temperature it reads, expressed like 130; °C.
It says 44; °C
